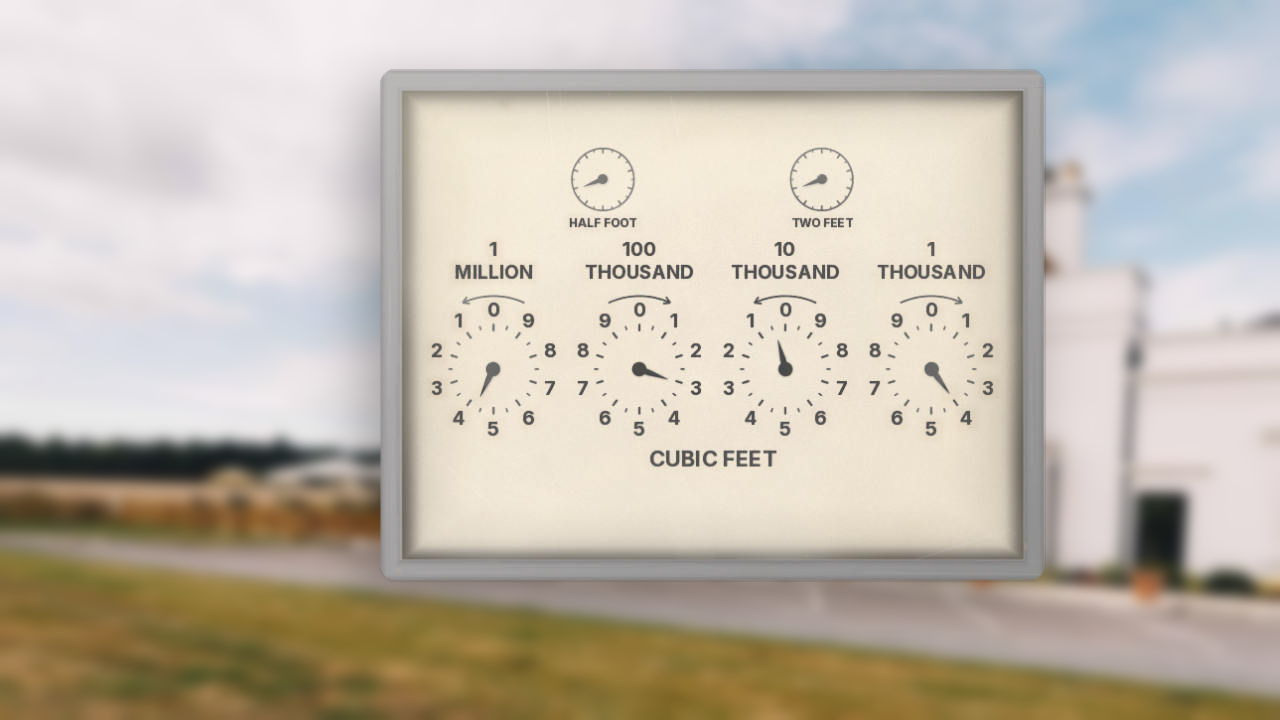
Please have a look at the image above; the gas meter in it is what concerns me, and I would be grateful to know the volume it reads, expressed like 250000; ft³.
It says 430400; ft³
